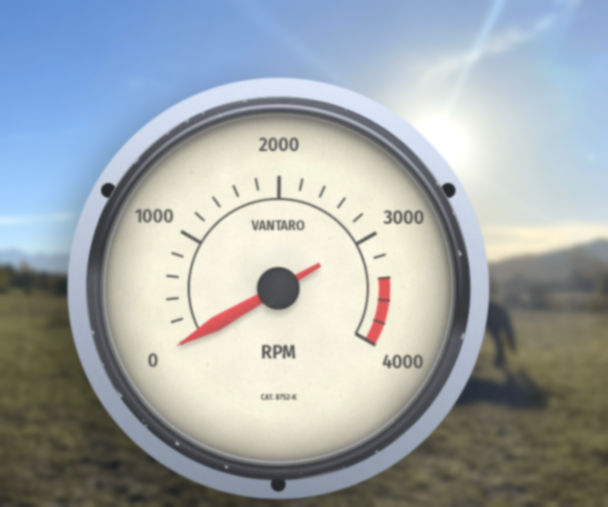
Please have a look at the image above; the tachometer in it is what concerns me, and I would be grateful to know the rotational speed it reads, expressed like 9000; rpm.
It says 0; rpm
